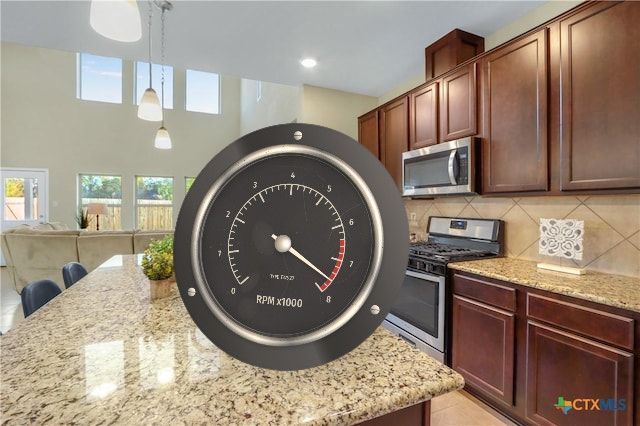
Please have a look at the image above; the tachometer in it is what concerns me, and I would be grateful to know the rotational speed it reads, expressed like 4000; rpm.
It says 7600; rpm
